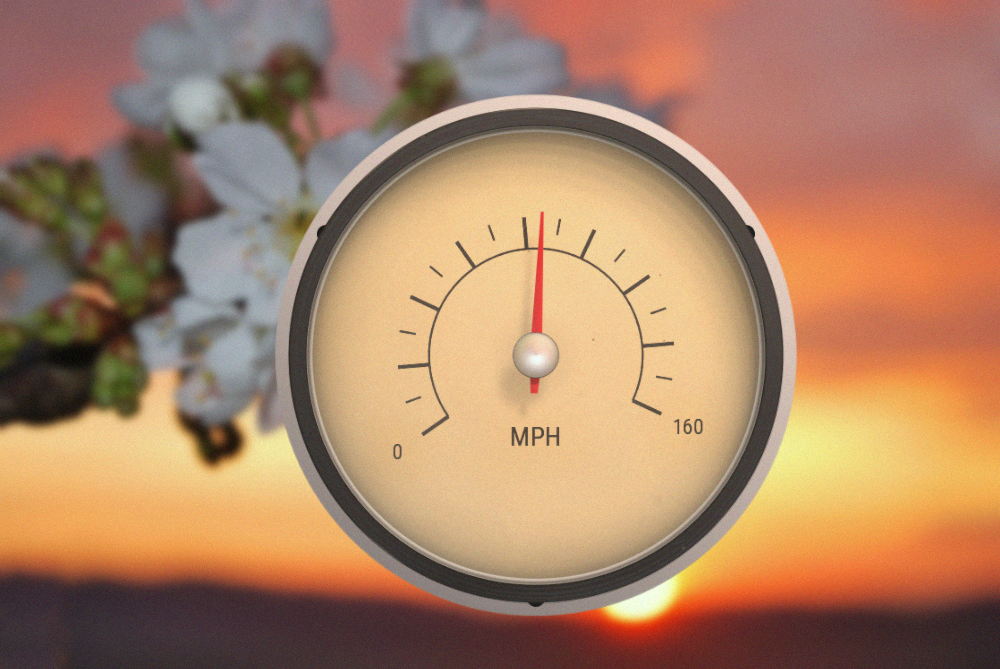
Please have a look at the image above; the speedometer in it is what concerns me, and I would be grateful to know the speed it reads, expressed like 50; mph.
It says 85; mph
